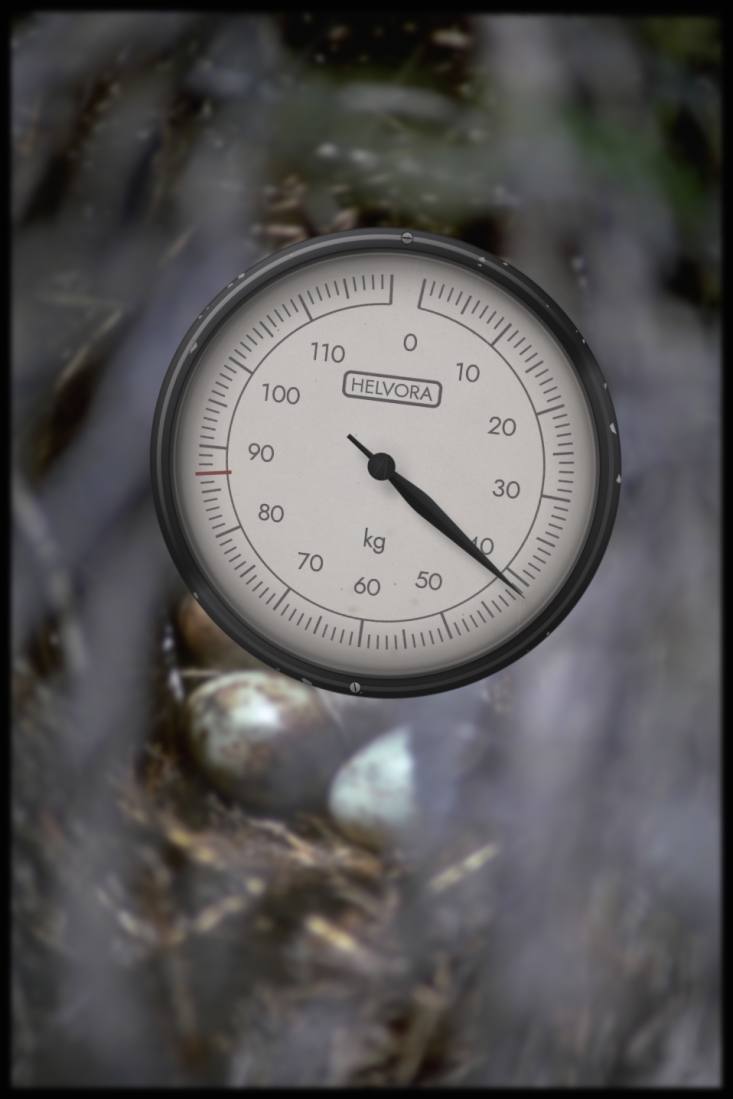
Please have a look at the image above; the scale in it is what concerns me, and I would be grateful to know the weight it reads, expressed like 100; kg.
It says 41; kg
